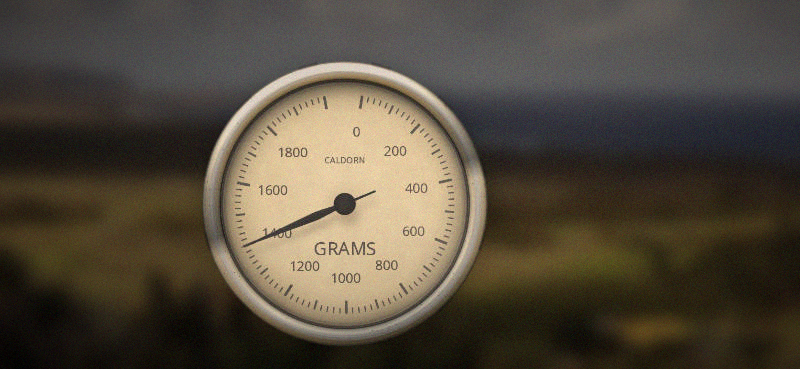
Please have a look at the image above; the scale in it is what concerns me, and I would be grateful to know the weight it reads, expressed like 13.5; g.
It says 1400; g
